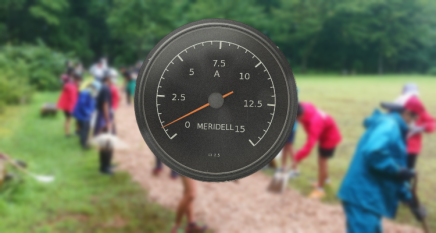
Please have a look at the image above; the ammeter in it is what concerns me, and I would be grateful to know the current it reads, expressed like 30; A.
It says 0.75; A
